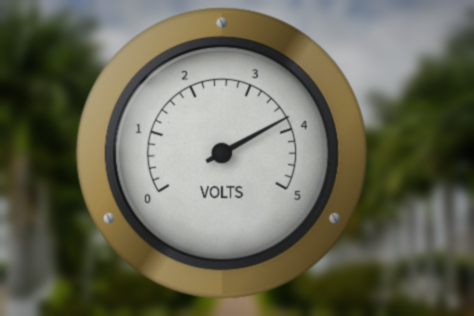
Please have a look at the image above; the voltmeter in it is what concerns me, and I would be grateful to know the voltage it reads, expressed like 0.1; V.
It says 3.8; V
